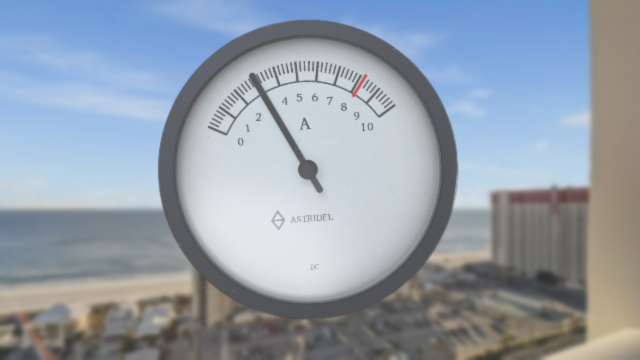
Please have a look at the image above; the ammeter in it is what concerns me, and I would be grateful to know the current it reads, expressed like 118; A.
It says 3; A
